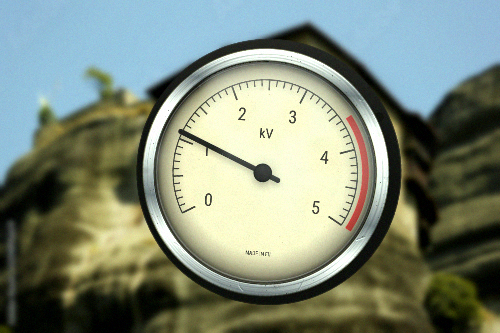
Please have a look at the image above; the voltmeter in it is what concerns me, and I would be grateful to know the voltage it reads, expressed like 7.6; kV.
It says 1.1; kV
